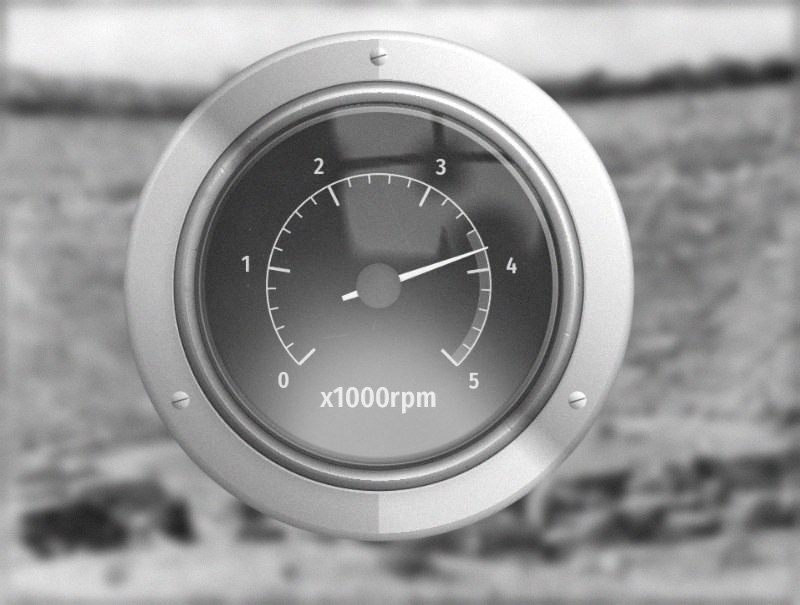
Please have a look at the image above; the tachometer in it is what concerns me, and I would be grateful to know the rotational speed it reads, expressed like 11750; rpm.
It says 3800; rpm
